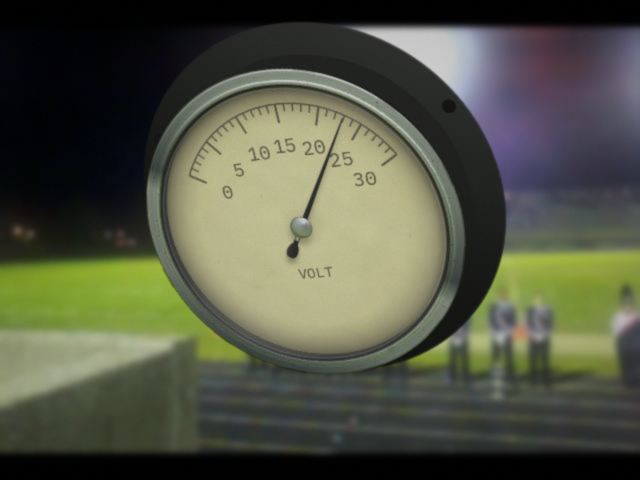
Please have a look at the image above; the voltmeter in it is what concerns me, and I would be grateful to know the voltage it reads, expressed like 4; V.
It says 23; V
